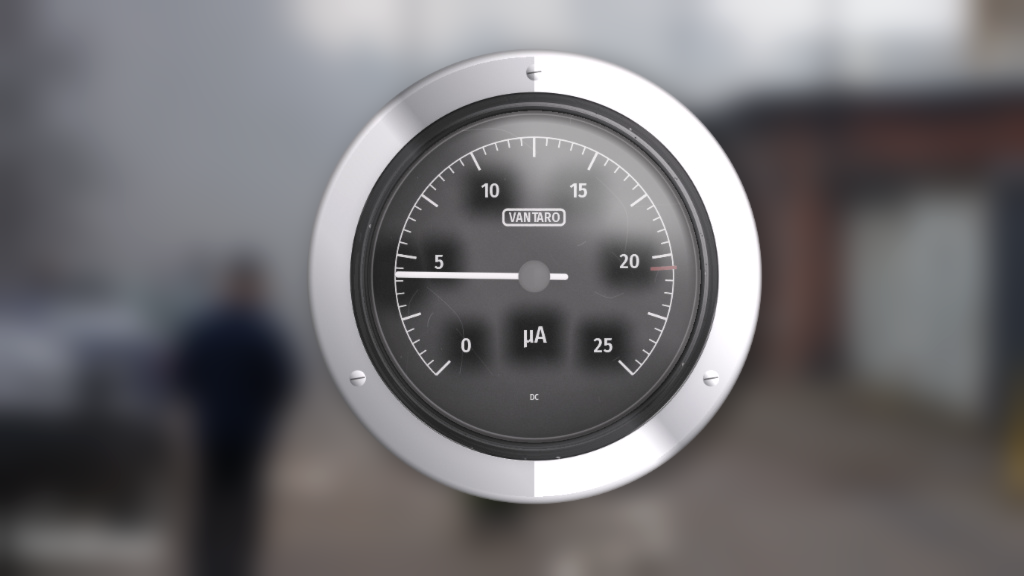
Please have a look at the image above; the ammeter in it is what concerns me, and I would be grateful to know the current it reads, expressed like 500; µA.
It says 4.25; µA
